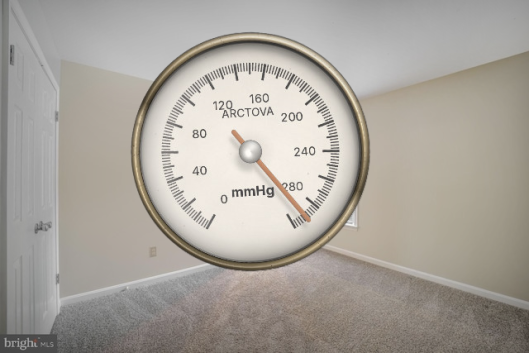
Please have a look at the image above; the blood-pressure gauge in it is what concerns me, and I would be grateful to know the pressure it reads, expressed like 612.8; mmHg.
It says 290; mmHg
